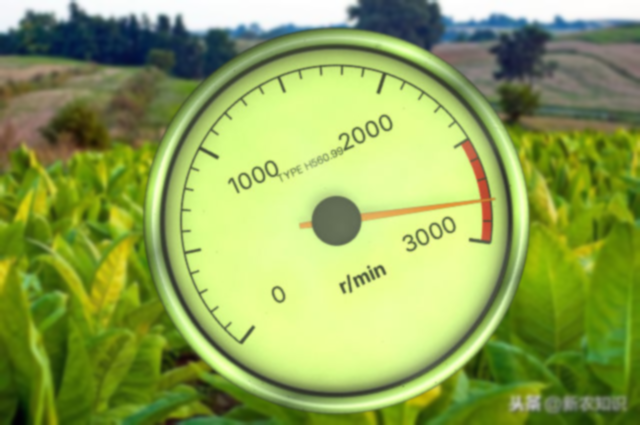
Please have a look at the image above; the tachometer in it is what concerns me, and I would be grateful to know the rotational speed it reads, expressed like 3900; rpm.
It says 2800; rpm
